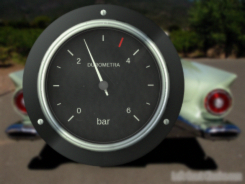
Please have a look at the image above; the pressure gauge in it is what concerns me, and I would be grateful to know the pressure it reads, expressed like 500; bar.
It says 2.5; bar
